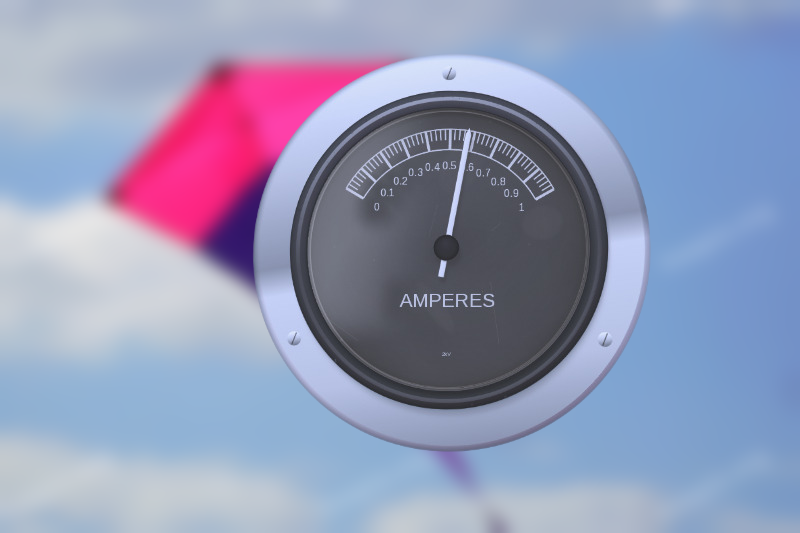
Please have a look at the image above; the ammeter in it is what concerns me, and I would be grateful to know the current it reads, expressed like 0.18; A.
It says 0.58; A
